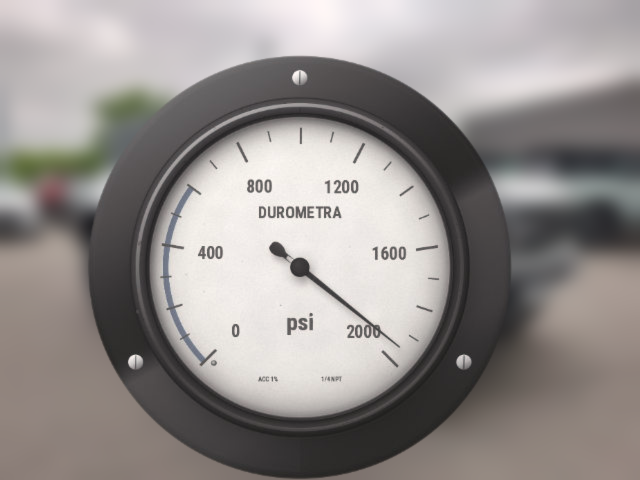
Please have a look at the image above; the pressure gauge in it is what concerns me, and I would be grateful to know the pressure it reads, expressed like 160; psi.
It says 1950; psi
